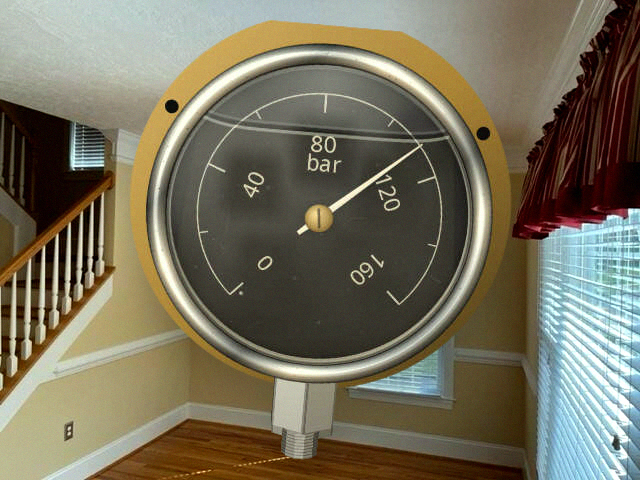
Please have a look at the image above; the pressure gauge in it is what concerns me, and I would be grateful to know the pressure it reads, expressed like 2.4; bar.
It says 110; bar
